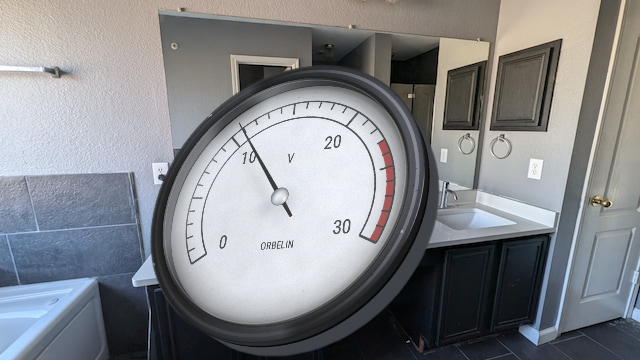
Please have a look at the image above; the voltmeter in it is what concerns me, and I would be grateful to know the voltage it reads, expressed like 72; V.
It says 11; V
